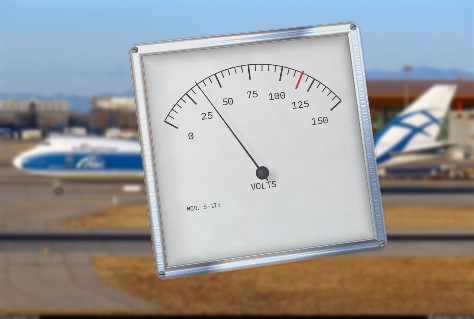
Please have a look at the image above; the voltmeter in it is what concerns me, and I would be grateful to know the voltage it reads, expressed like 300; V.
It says 35; V
